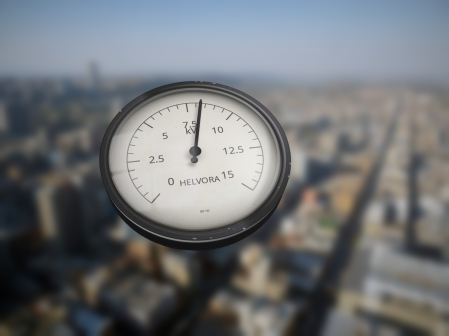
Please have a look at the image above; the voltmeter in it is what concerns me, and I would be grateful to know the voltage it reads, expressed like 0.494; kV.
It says 8.25; kV
